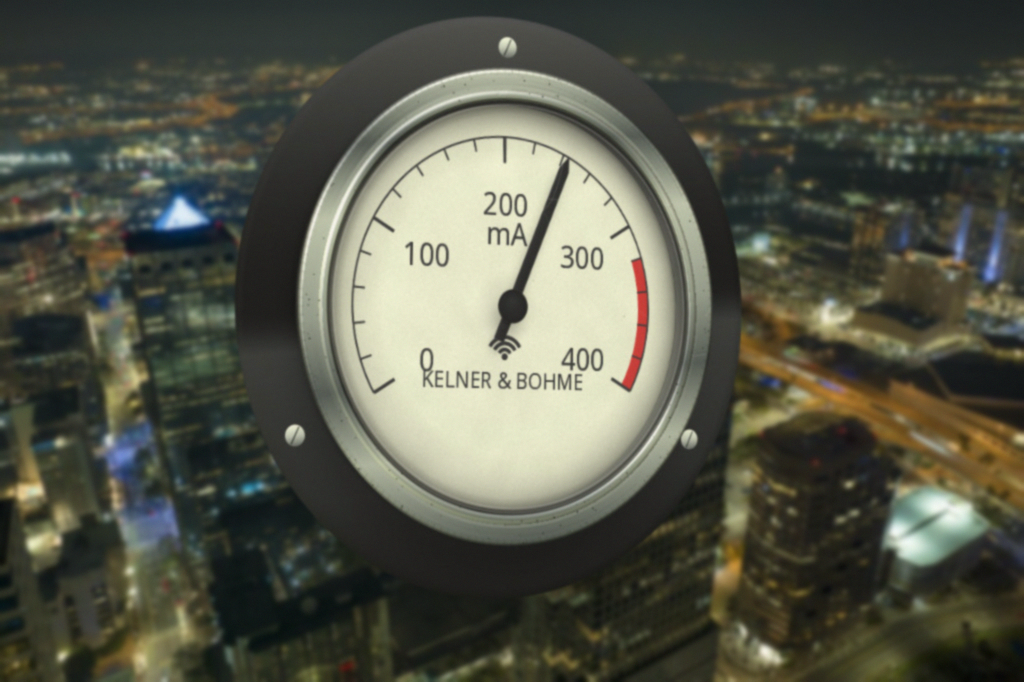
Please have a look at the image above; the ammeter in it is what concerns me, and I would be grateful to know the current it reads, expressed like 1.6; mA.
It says 240; mA
